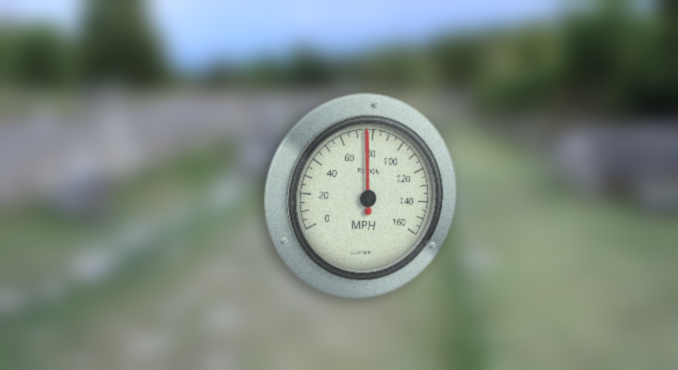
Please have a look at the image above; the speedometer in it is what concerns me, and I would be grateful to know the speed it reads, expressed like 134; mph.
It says 75; mph
